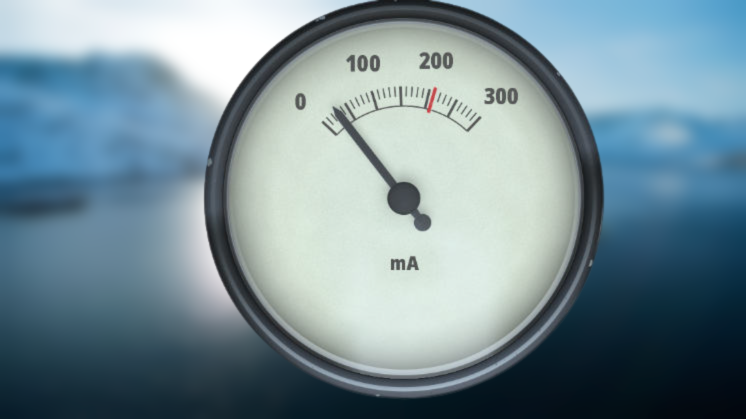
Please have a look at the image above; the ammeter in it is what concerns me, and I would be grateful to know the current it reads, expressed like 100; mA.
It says 30; mA
